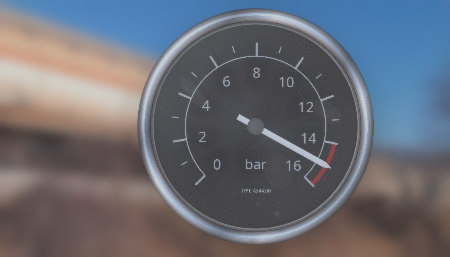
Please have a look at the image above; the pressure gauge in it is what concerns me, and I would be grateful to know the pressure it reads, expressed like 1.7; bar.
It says 15; bar
